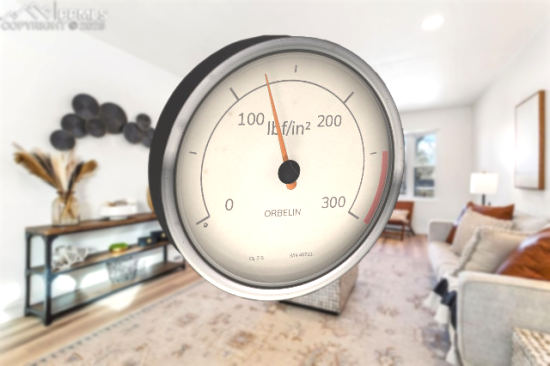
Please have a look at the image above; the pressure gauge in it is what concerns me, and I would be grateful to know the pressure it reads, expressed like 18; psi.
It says 125; psi
